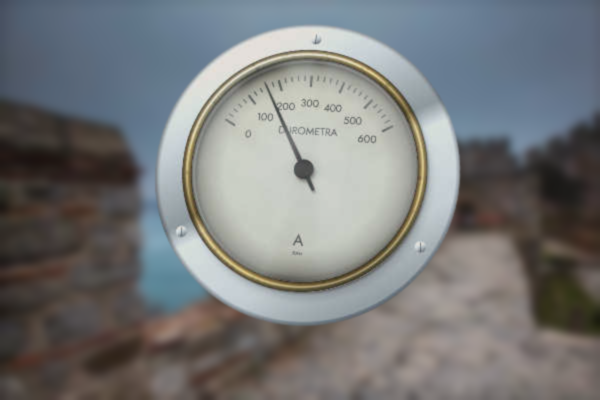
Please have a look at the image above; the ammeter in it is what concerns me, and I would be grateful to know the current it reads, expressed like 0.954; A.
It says 160; A
